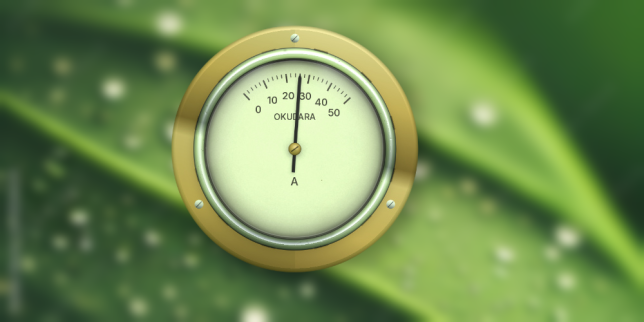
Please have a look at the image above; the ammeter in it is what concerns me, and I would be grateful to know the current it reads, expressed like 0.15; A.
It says 26; A
